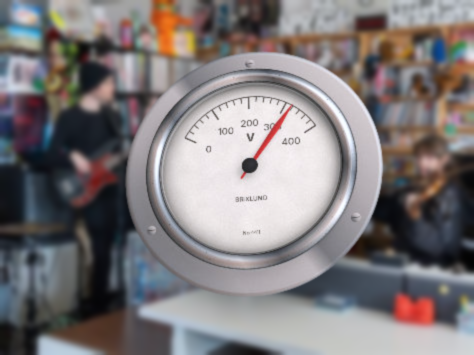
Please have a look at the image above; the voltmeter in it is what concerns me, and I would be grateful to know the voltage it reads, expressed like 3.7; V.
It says 320; V
